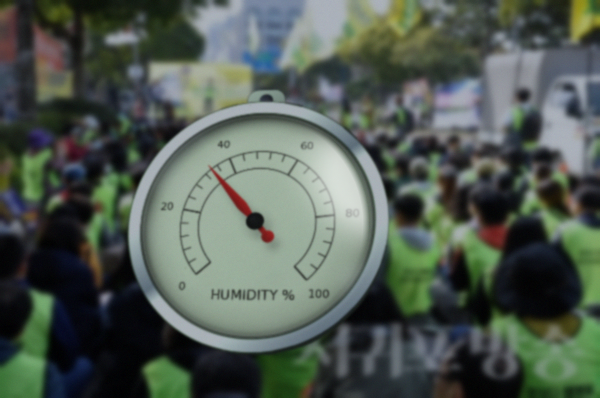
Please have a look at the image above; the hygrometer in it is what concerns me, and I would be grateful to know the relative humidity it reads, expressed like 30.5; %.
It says 34; %
